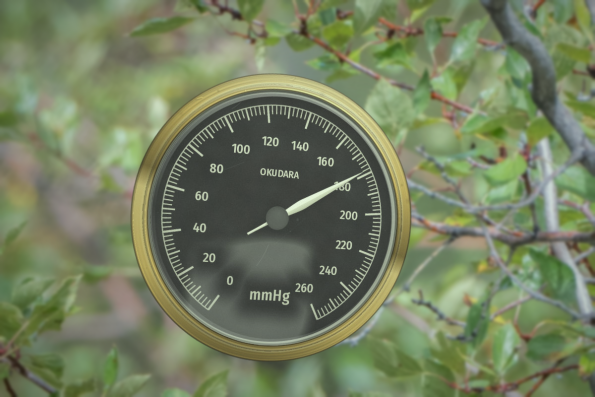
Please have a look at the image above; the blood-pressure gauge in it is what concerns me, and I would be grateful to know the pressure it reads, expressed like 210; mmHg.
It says 178; mmHg
